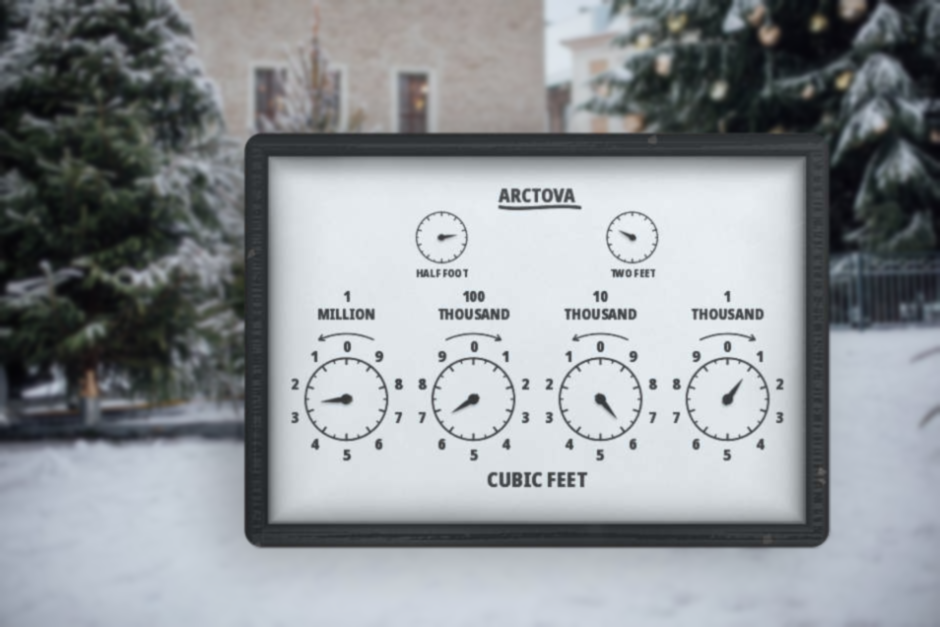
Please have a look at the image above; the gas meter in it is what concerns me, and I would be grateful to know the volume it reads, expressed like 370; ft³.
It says 266100; ft³
